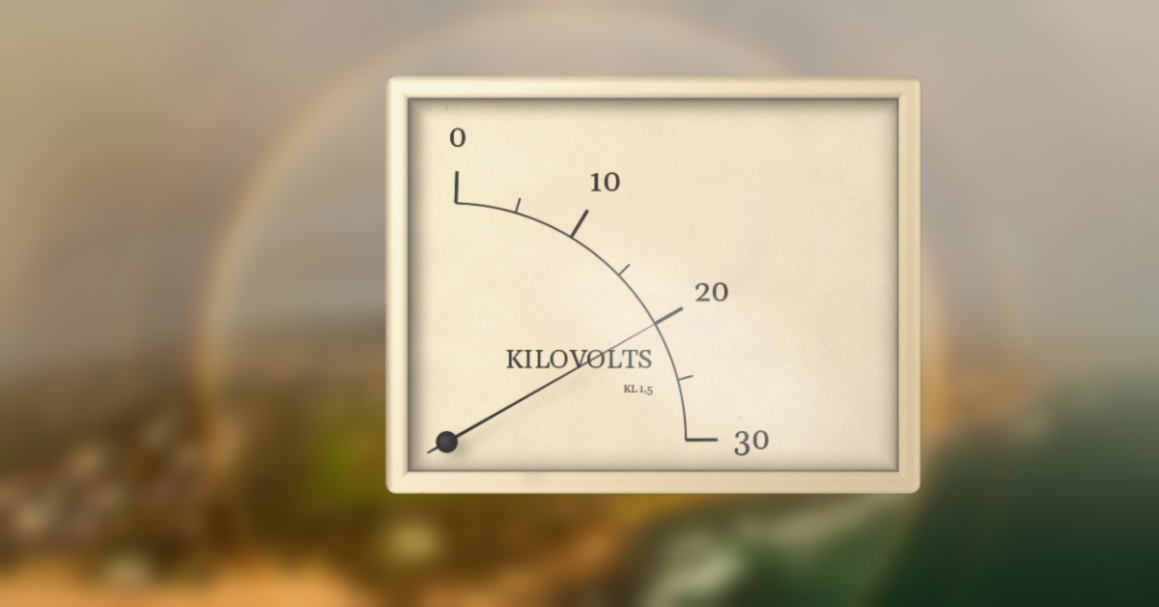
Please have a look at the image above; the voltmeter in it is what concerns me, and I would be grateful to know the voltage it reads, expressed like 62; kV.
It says 20; kV
